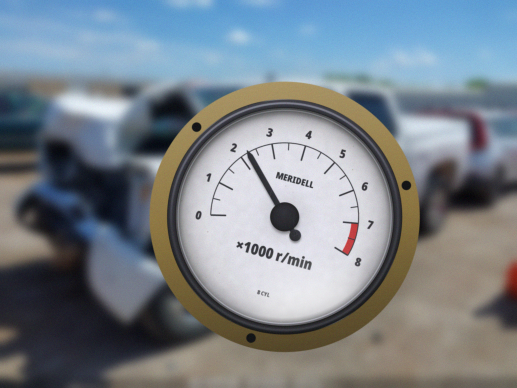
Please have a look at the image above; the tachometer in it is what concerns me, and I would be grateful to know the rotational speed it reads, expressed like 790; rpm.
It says 2250; rpm
